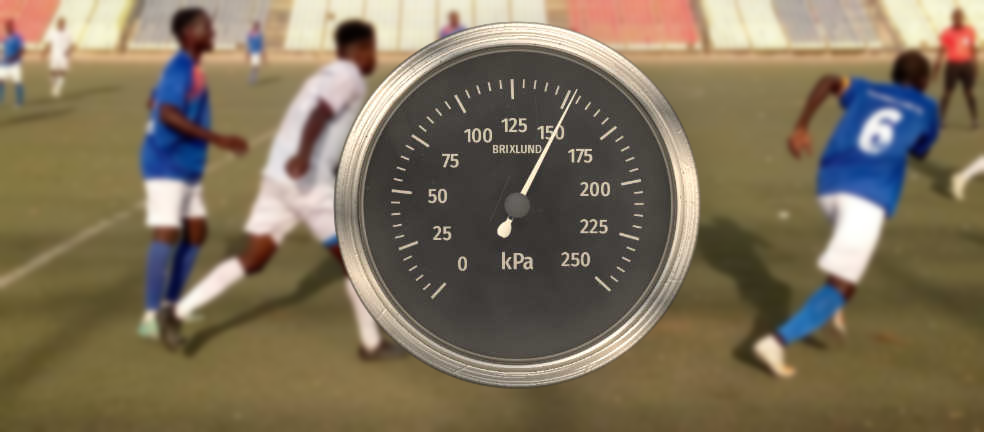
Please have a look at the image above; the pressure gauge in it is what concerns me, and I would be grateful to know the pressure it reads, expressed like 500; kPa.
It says 152.5; kPa
